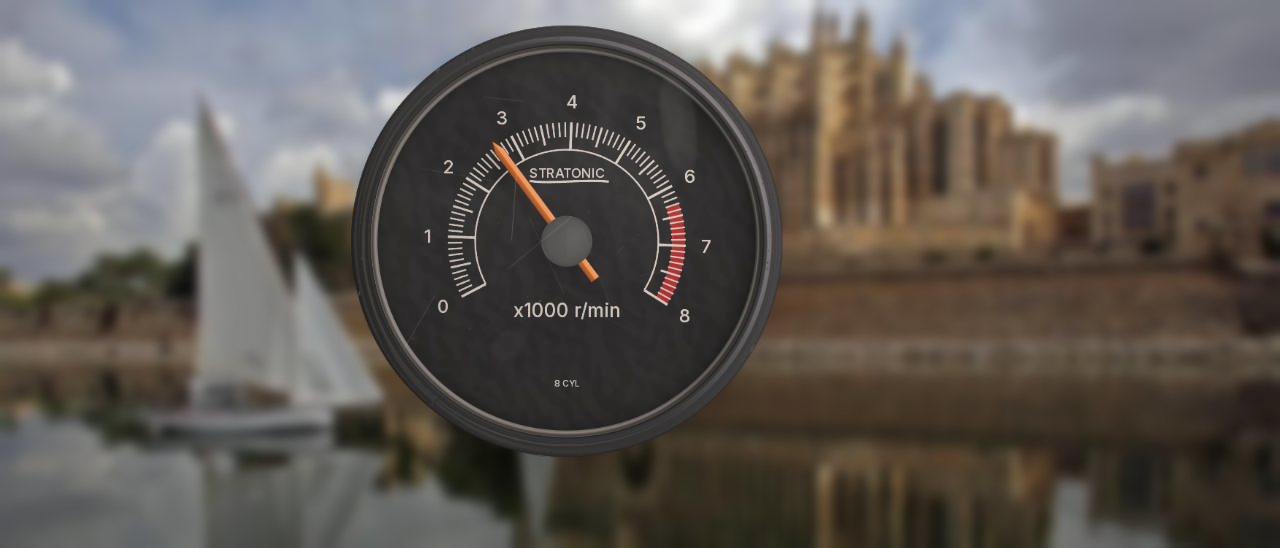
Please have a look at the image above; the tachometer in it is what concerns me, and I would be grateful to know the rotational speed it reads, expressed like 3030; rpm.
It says 2700; rpm
